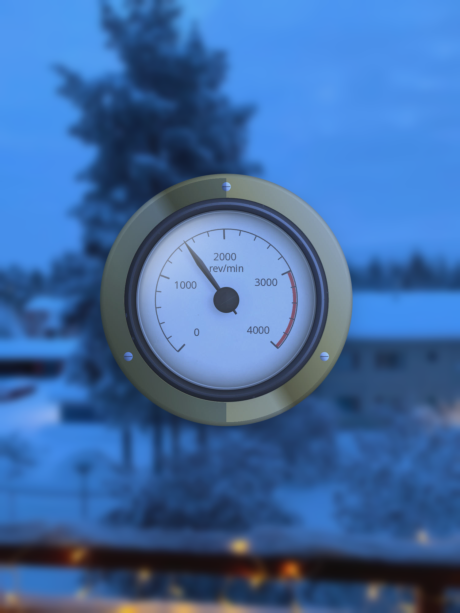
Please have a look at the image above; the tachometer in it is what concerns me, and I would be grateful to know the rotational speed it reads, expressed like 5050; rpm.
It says 1500; rpm
